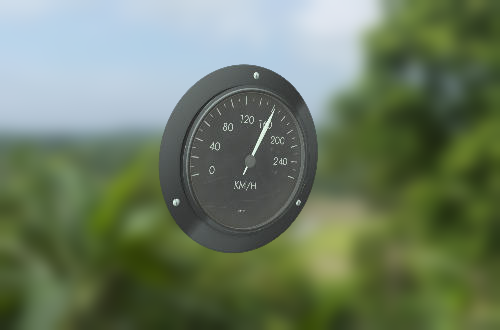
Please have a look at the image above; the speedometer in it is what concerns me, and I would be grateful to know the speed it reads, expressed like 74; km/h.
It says 160; km/h
